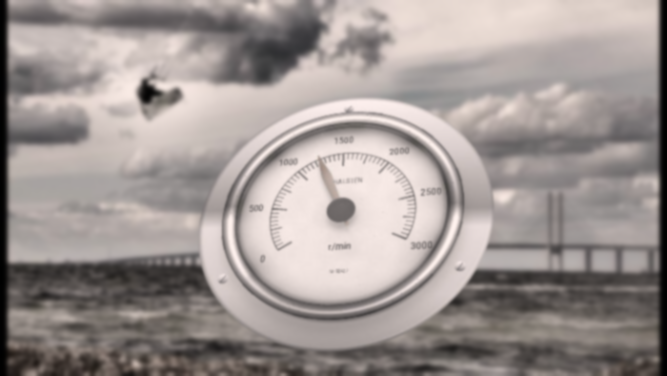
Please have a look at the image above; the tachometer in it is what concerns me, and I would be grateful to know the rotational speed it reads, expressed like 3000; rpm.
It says 1250; rpm
